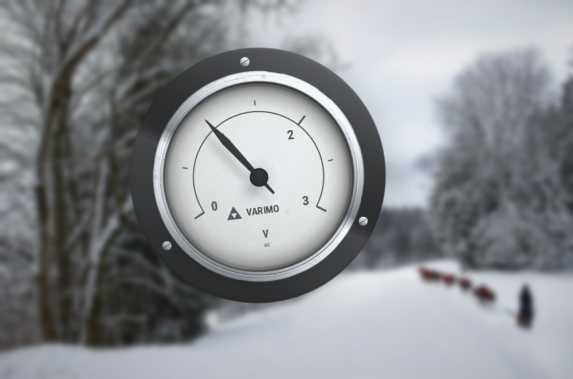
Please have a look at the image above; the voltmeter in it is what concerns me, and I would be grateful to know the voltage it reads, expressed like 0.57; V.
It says 1; V
